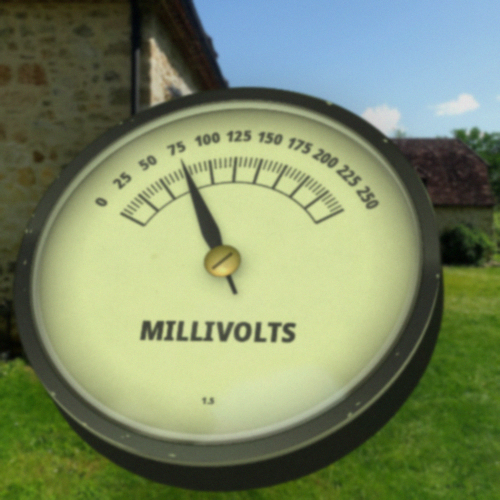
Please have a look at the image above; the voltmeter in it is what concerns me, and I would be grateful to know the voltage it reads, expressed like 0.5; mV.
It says 75; mV
